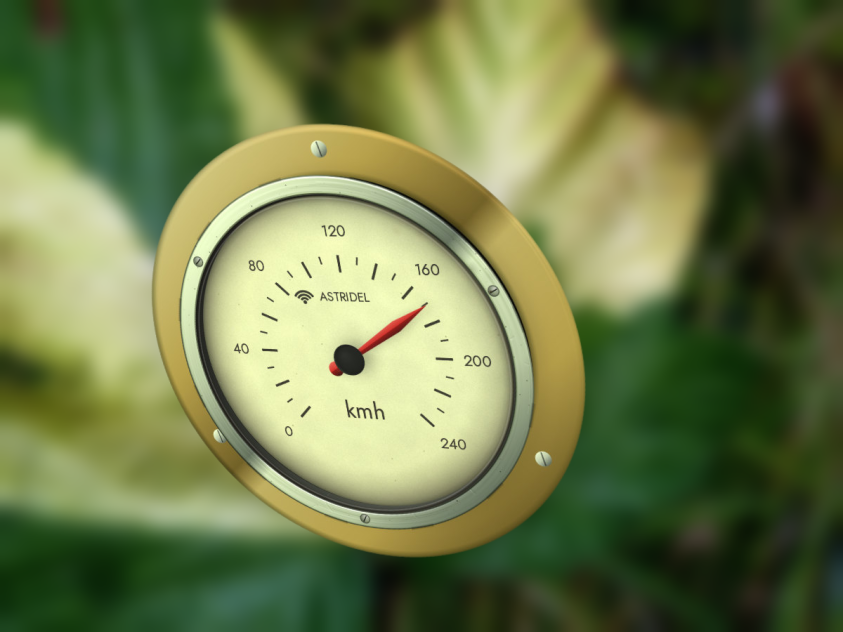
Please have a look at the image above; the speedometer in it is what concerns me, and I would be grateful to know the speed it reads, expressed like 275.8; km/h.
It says 170; km/h
